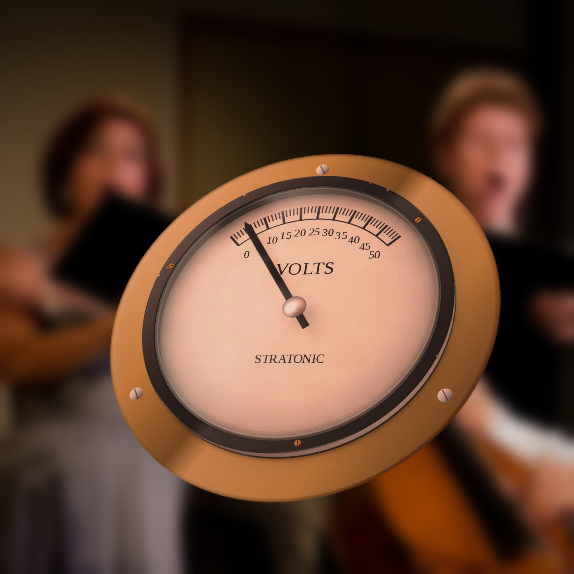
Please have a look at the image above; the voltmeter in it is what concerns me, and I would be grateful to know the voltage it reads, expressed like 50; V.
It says 5; V
